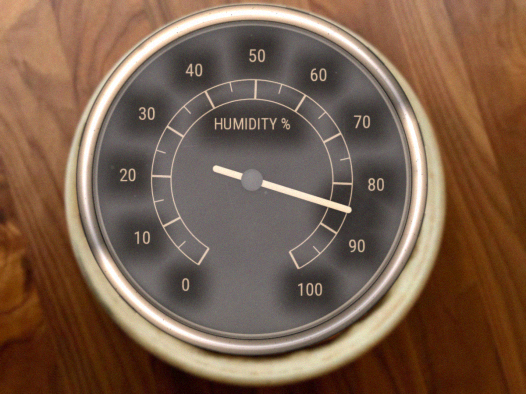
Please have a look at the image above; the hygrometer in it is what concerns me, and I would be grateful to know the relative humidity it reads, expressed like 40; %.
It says 85; %
